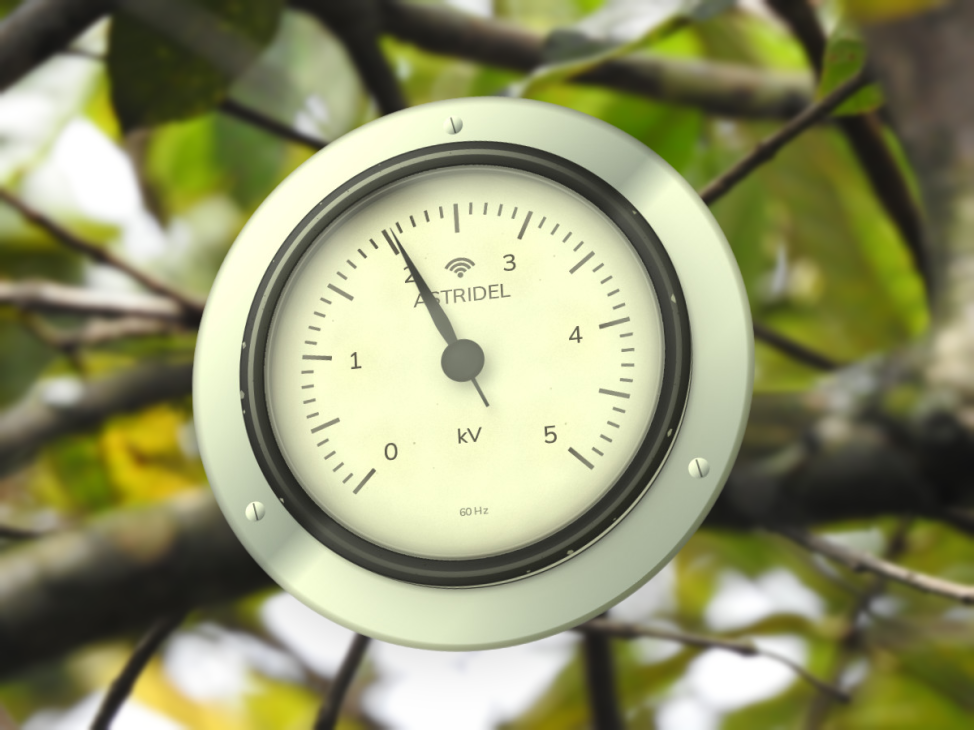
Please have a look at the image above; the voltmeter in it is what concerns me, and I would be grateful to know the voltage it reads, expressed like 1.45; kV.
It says 2.05; kV
